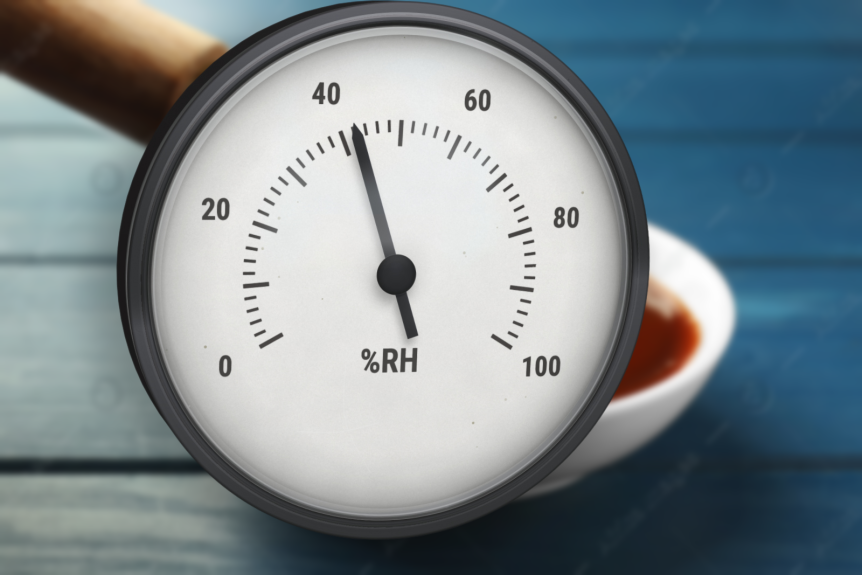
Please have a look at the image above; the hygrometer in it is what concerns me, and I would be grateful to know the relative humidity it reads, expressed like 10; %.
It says 42; %
